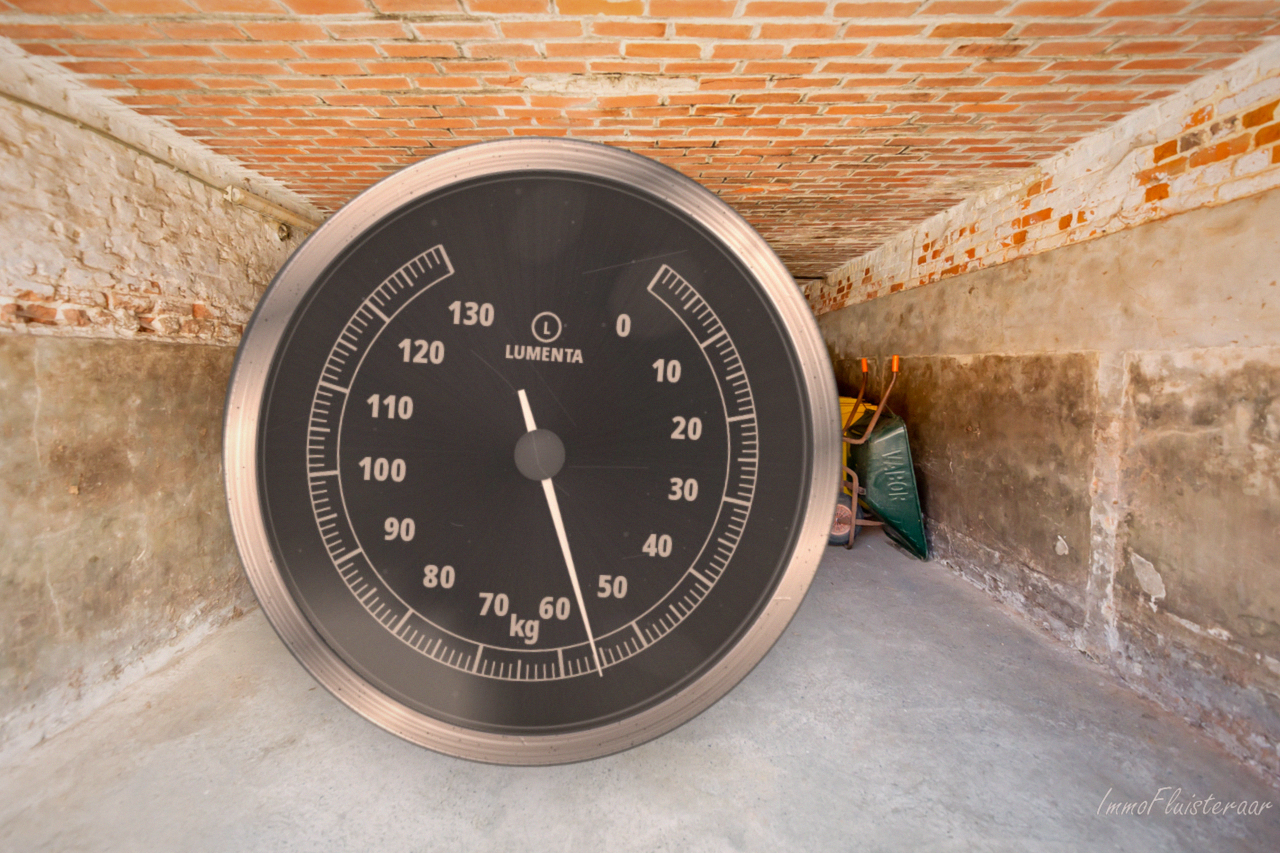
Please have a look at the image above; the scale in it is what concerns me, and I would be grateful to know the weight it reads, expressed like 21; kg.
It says 56; kg
